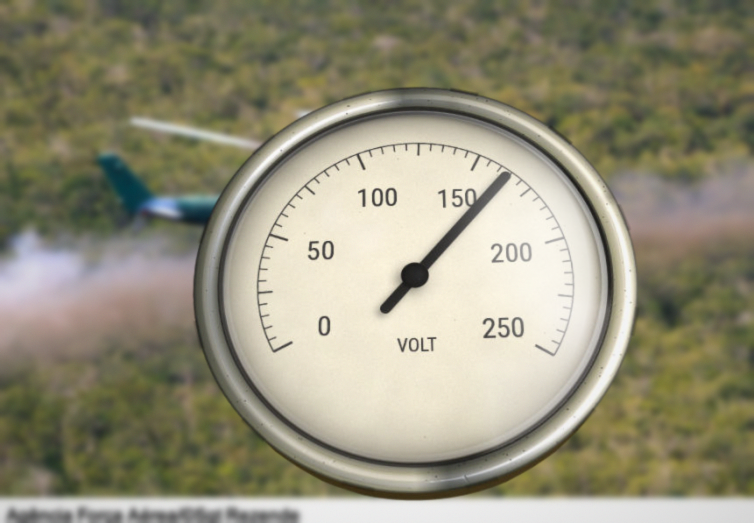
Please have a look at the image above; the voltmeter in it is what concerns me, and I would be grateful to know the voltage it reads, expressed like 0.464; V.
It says 165; V
